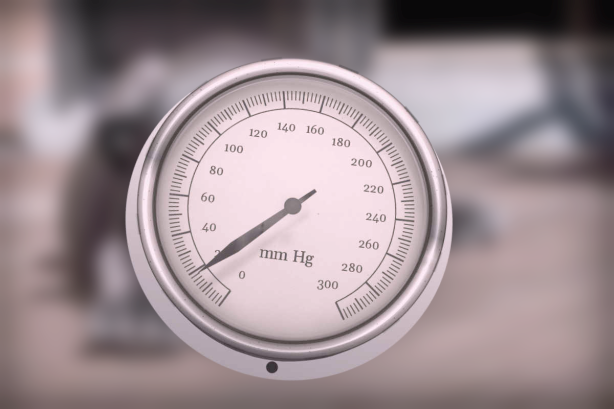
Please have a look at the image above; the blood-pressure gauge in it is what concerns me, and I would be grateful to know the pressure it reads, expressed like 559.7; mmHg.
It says 18; mmHg
